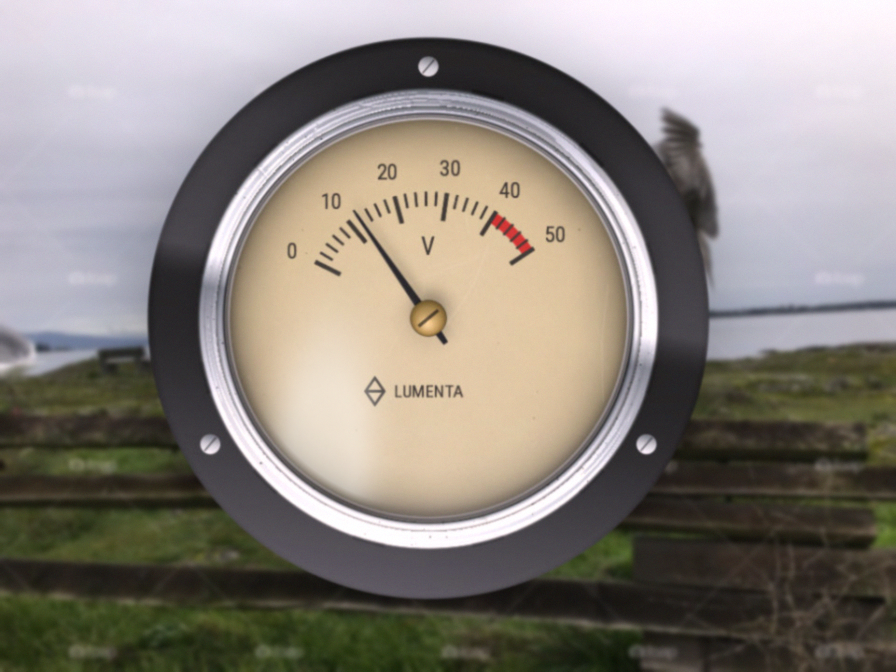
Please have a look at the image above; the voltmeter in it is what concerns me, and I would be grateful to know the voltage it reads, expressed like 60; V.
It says 12; V
